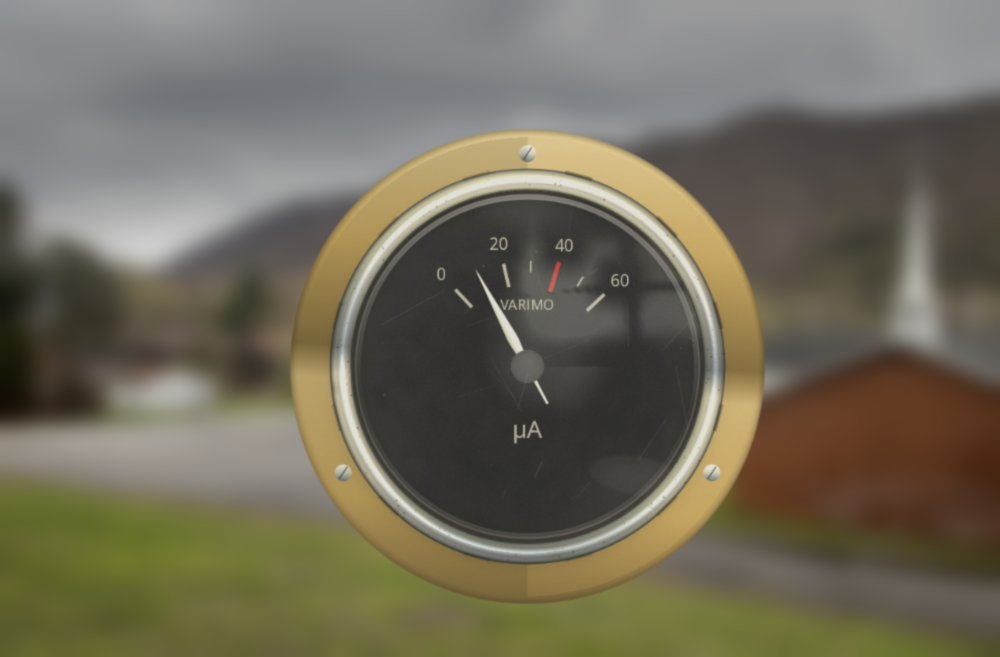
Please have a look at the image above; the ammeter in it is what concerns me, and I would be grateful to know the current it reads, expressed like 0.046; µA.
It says 10; µA
